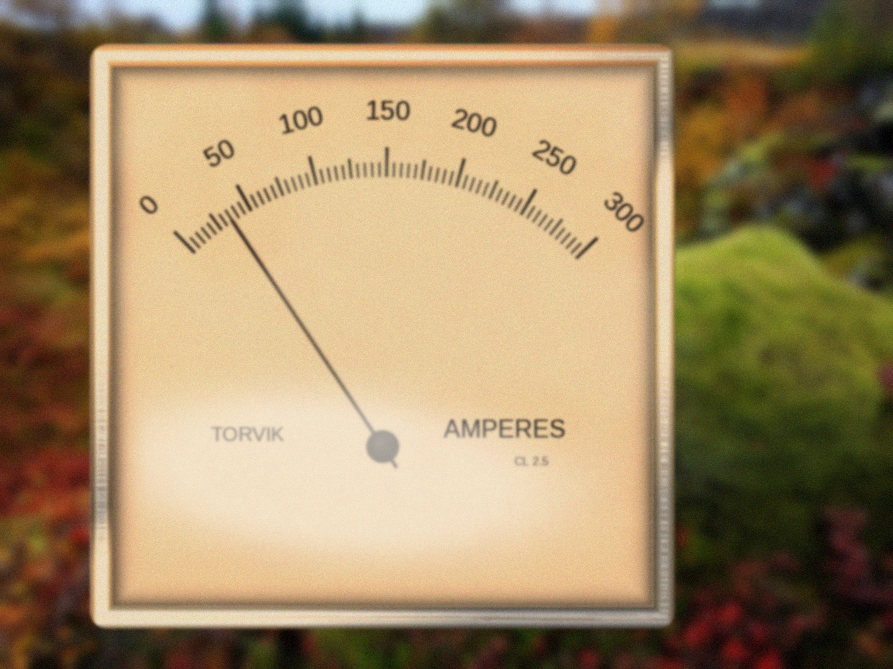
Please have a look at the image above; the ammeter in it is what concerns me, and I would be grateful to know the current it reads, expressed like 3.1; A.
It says 35; A
